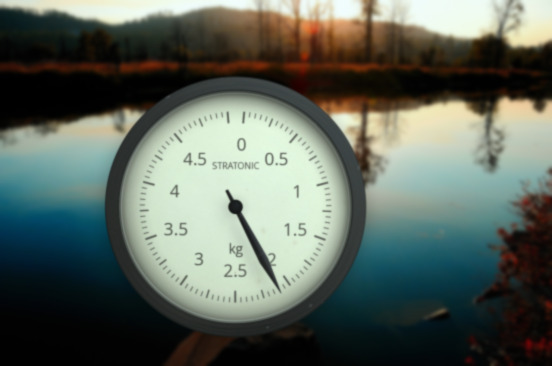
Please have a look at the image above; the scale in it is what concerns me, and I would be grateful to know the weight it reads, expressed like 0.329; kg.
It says 2.1; kg
